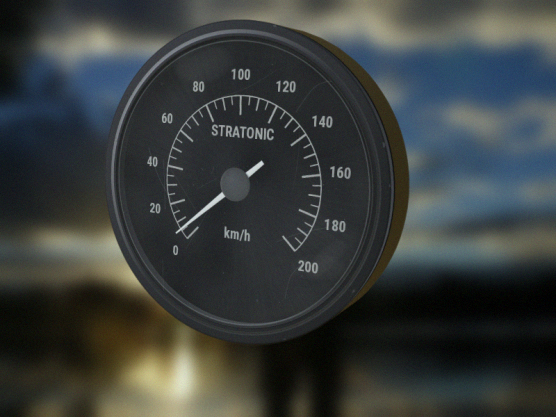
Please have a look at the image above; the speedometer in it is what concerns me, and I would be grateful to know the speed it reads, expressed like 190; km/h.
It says 5; km/h
